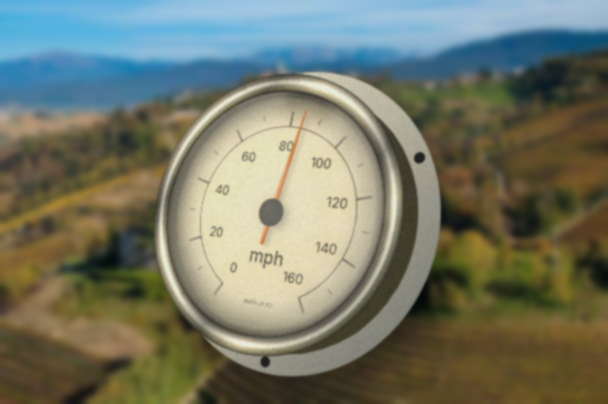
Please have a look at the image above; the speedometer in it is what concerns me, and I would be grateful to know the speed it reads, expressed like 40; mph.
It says 85; mph
